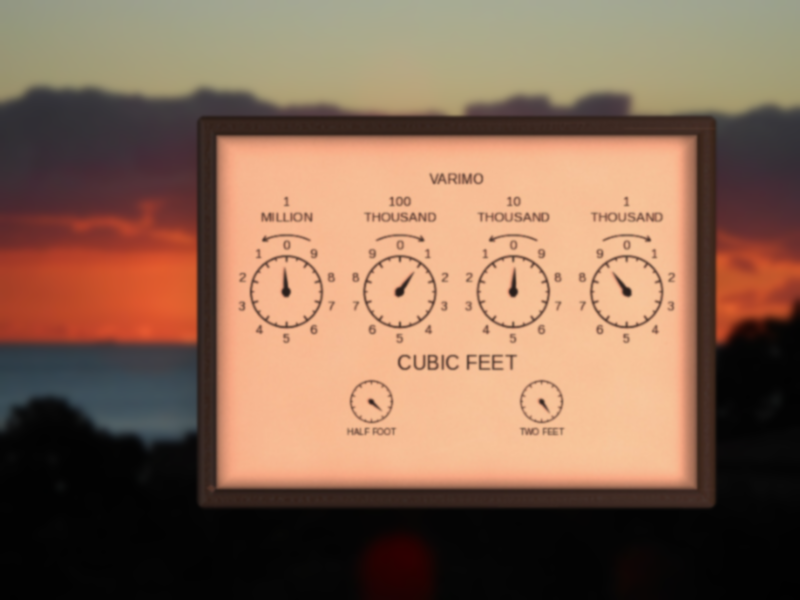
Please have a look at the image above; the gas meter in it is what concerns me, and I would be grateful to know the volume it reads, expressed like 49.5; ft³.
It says 9900; ft³
